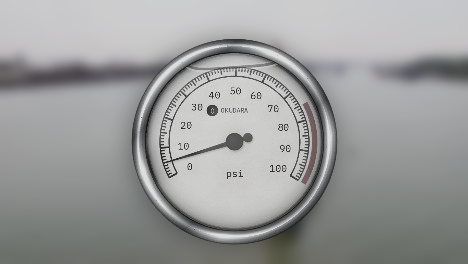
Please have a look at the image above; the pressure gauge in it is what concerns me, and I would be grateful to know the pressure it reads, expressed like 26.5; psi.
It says 5; psi
